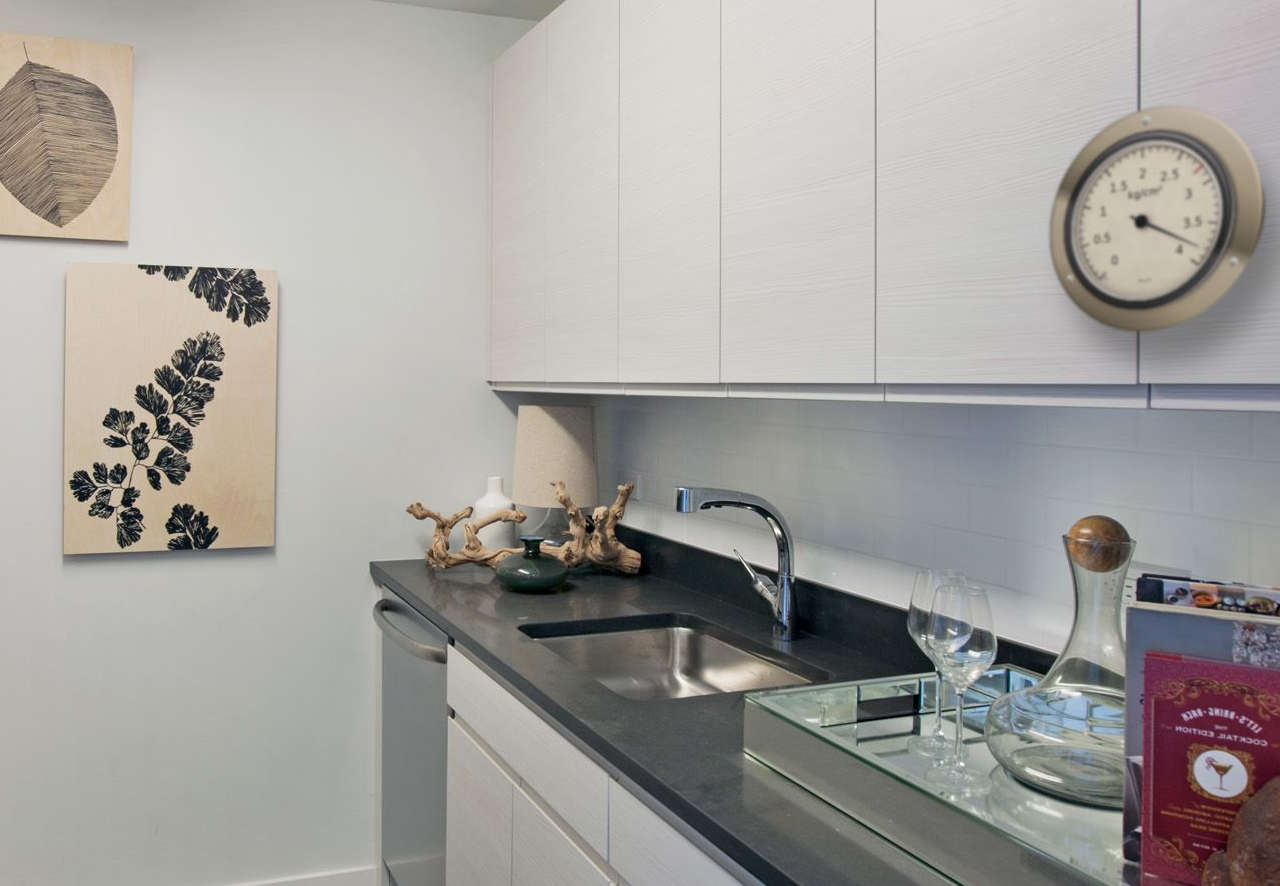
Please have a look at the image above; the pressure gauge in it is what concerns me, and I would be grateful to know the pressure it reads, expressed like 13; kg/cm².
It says 3.8; kg/cm²
